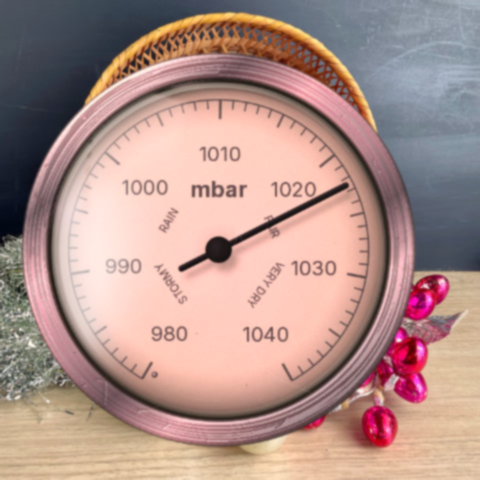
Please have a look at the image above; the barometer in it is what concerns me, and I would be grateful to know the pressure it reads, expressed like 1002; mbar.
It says 1022.5; mbar
